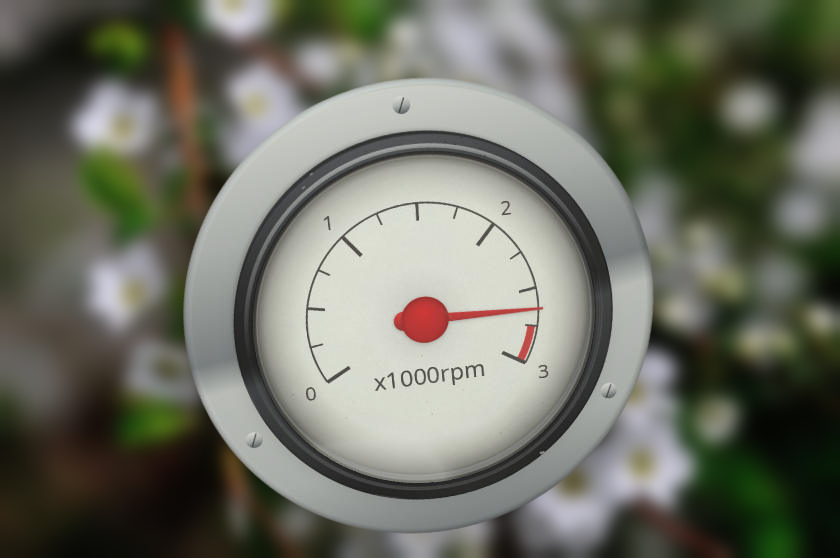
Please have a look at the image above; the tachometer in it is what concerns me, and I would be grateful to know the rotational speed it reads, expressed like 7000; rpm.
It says 2625; rpm
